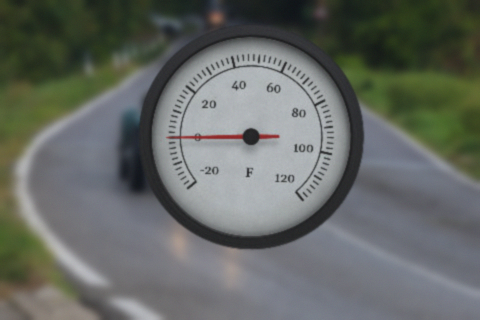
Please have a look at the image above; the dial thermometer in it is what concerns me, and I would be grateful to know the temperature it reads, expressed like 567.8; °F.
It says 0; °F
